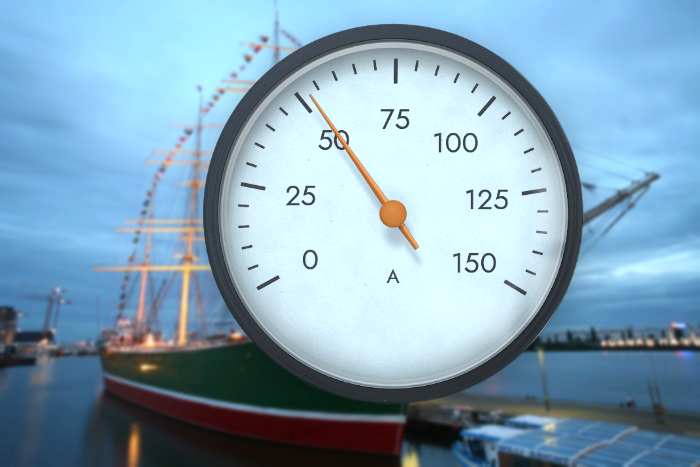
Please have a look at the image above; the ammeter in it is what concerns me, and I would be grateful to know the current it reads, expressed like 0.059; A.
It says 52.5; A
